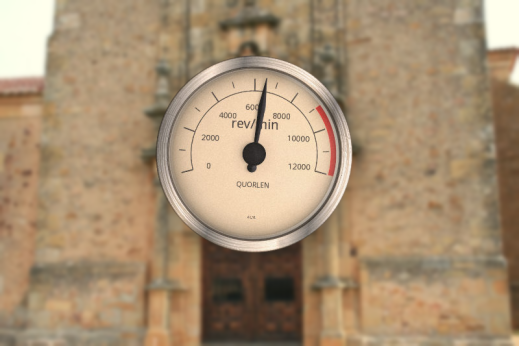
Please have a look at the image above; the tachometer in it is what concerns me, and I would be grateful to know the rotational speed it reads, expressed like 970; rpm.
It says 6500; rpm
